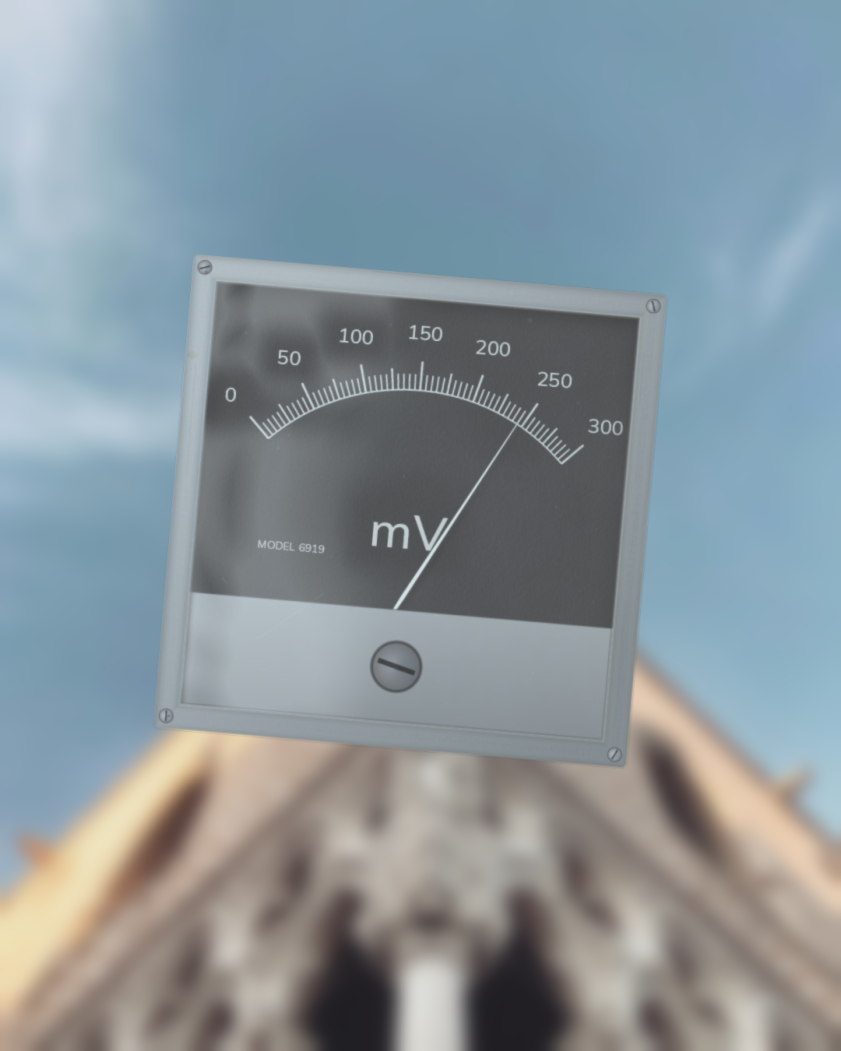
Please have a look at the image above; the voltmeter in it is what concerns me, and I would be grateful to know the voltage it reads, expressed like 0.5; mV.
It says 245; mV
